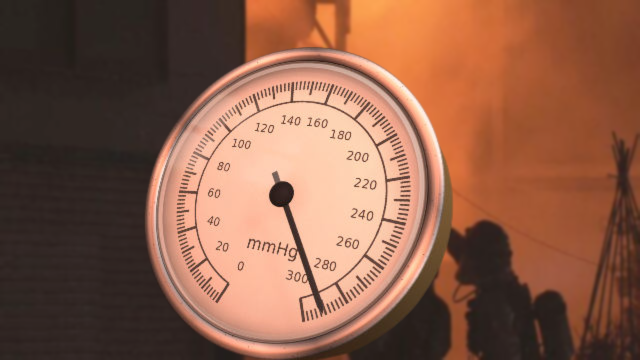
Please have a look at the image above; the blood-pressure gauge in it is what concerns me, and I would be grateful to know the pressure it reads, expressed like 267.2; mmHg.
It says 290; mmHg
